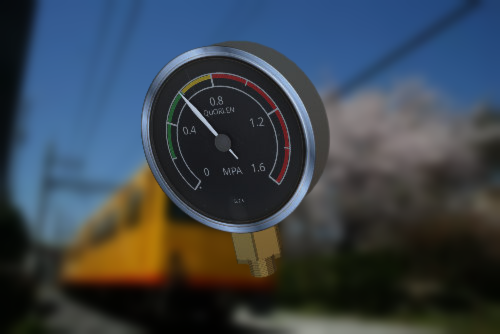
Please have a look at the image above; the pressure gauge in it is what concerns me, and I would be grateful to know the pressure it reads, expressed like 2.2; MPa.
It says 0.6; MPa
